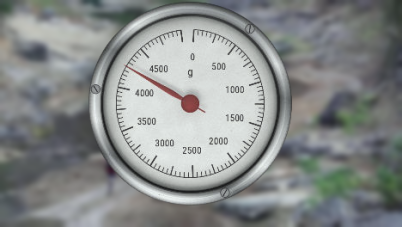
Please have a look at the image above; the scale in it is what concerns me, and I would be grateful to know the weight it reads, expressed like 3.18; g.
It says 4250; g
